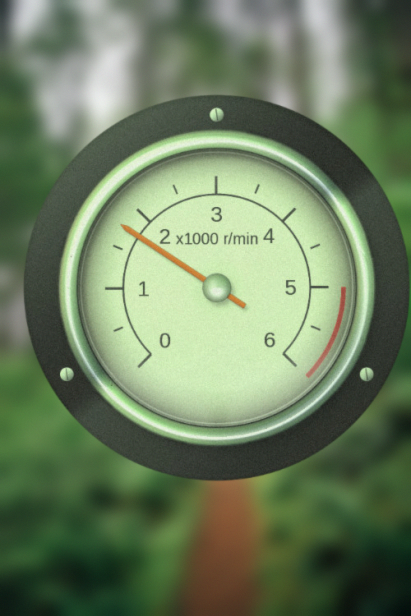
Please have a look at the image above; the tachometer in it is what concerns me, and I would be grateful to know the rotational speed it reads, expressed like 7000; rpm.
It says 1750; rpm
